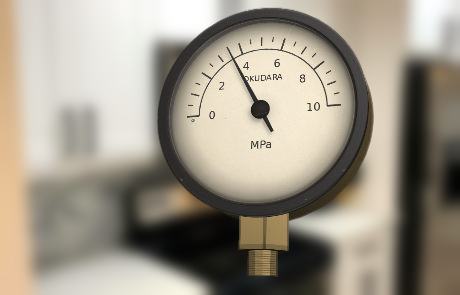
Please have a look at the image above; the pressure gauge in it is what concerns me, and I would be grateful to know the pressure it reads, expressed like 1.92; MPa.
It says 3.5; MPa
